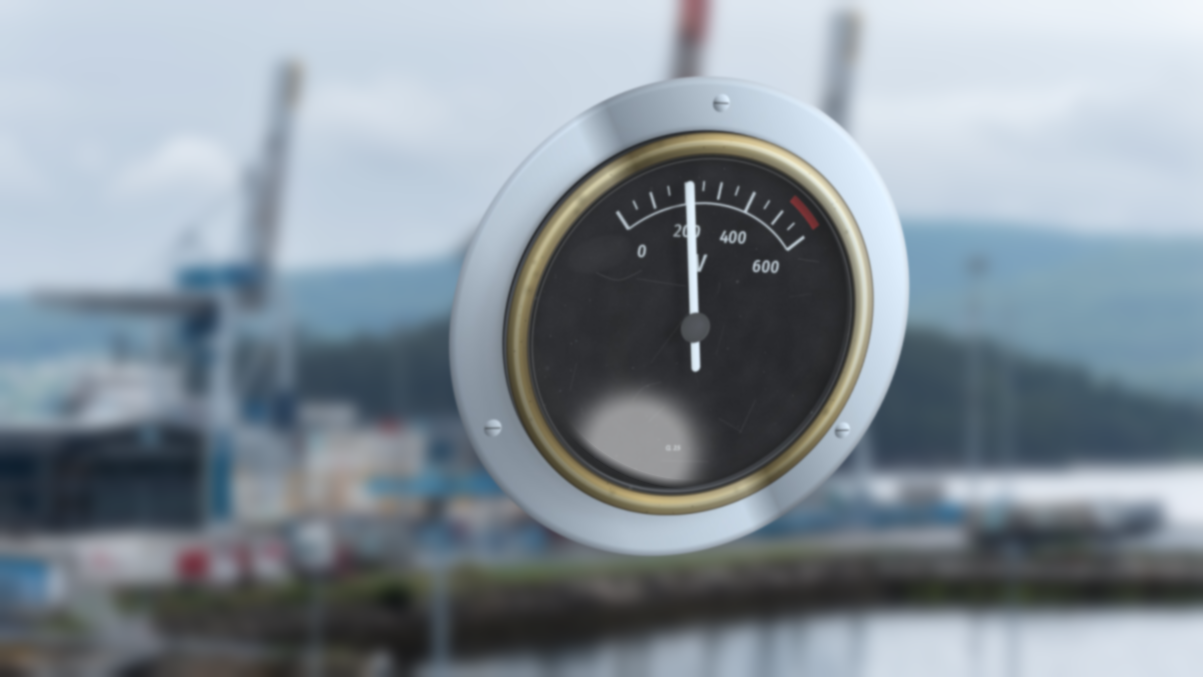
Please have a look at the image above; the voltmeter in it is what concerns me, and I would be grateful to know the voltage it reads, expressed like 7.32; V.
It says 200; V
